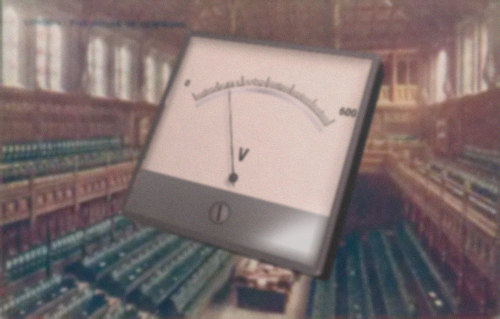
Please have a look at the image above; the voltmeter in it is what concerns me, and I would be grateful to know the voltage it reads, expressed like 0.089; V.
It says 150; V
